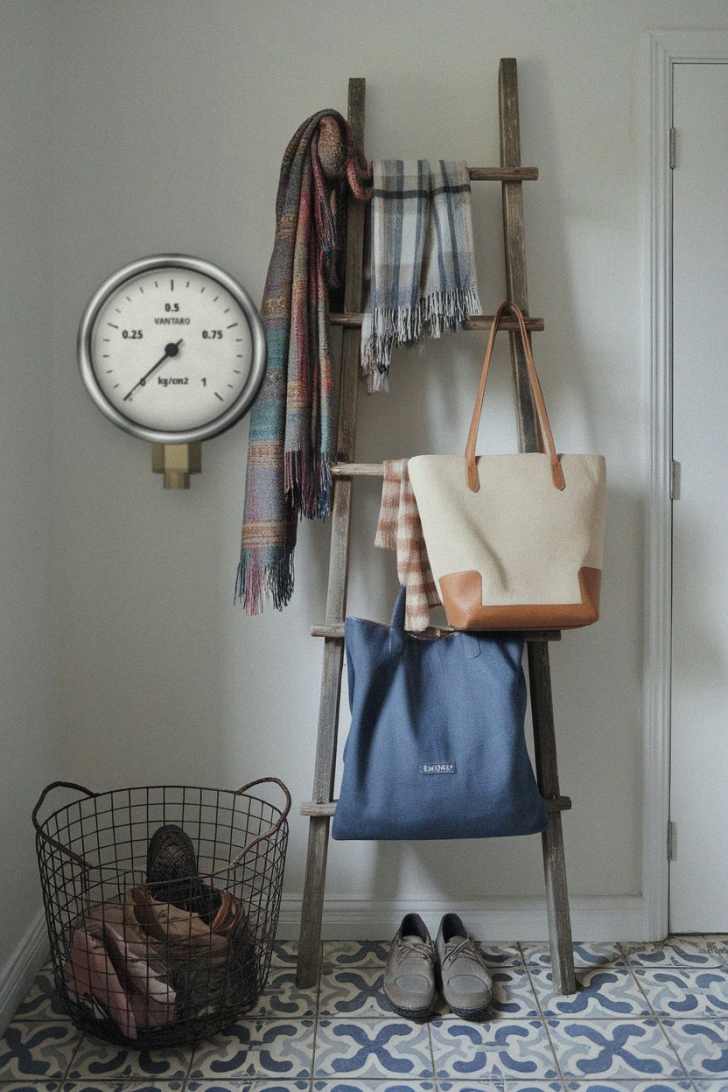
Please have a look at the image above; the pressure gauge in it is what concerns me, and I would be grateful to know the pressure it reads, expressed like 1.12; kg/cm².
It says 0; kg/cm²
